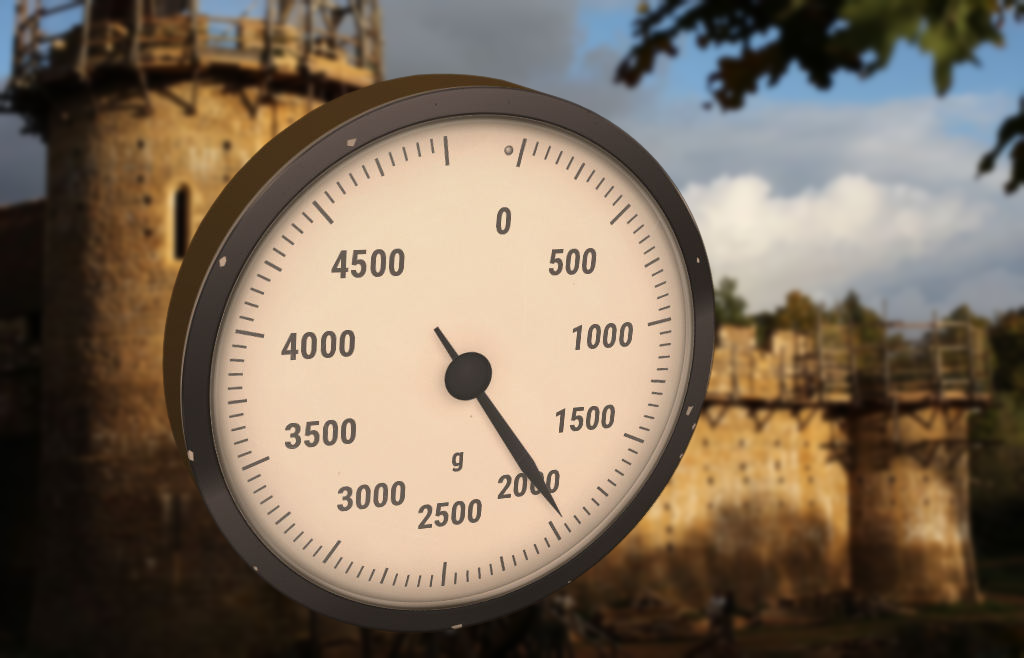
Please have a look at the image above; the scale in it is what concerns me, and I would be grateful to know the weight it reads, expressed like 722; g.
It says 1950; g
